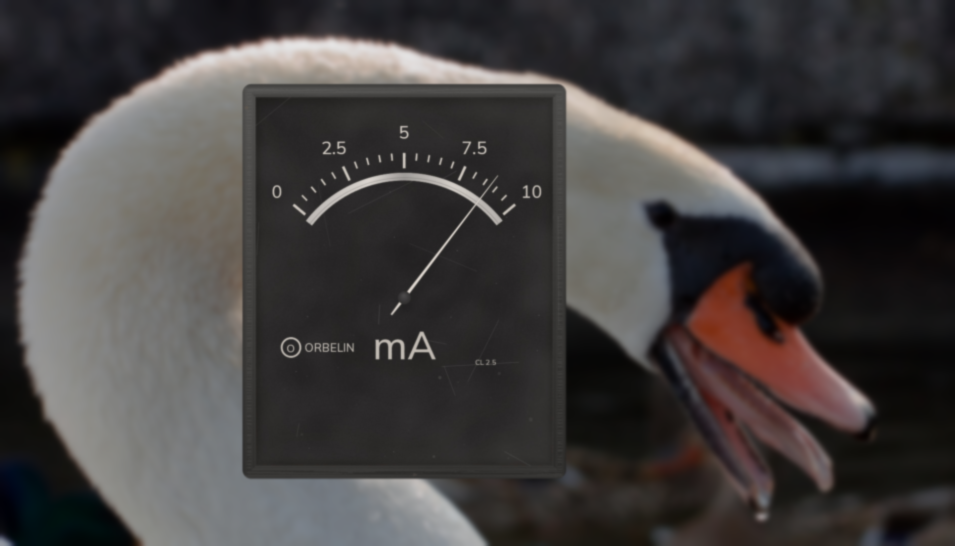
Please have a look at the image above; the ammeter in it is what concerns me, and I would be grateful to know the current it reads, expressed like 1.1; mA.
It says 8.75; mA
